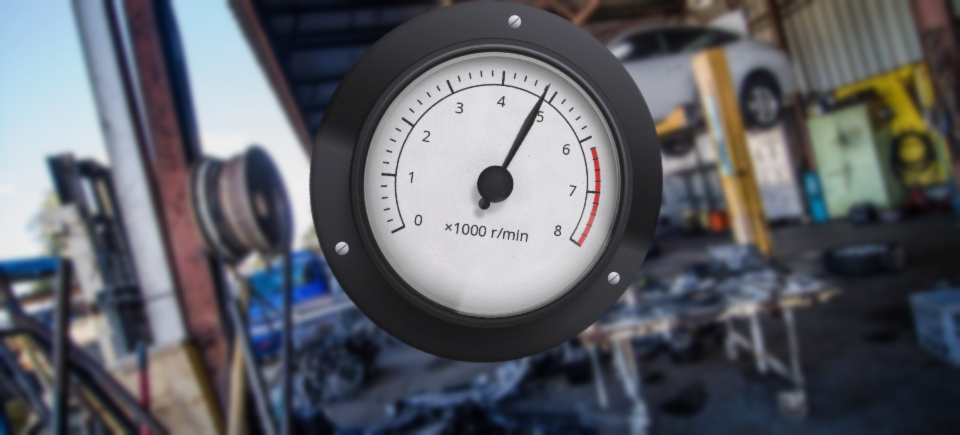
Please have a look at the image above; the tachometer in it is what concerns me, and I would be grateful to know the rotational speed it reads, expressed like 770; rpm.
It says 4800; rpm
